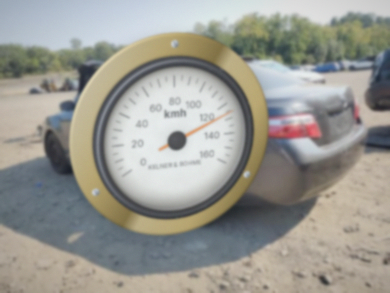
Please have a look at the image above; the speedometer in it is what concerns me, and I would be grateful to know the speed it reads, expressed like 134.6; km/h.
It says 125; km/h
